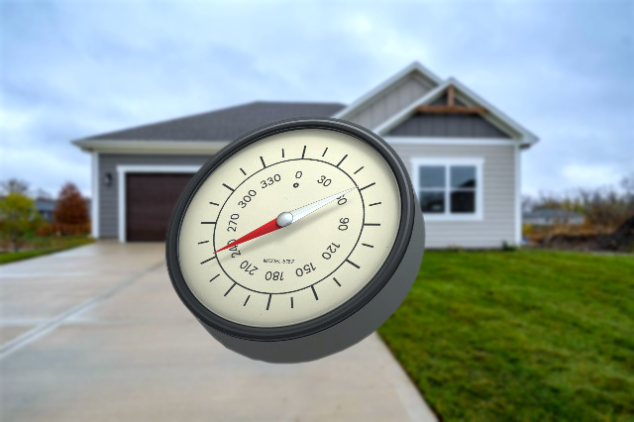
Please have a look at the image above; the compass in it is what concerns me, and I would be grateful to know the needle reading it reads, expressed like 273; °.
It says 240; °
